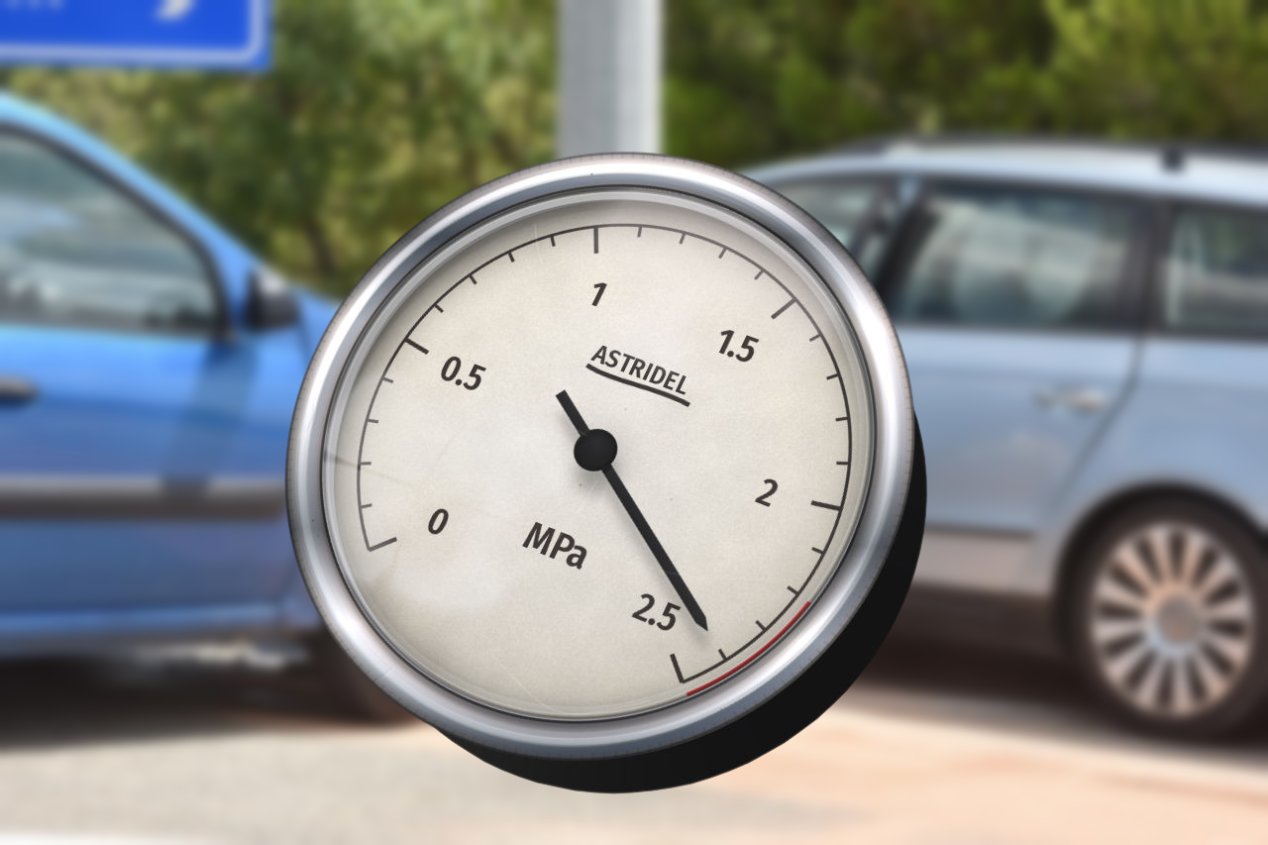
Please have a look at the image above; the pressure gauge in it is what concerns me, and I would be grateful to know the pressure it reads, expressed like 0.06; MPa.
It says 2.4; MPa
